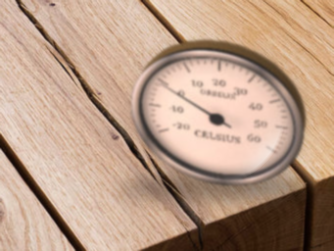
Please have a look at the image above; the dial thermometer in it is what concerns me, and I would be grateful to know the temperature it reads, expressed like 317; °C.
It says 0; °C
